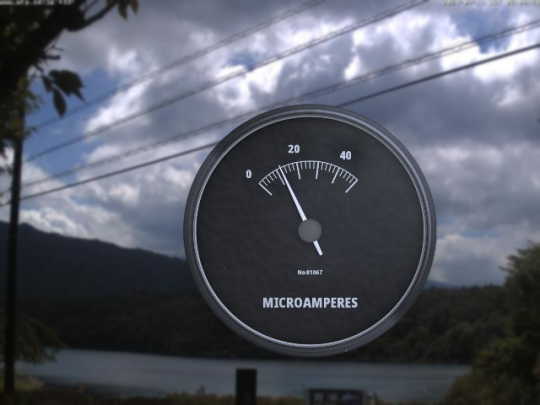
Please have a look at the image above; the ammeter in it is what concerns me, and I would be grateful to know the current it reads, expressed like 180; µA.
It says 12; µA
